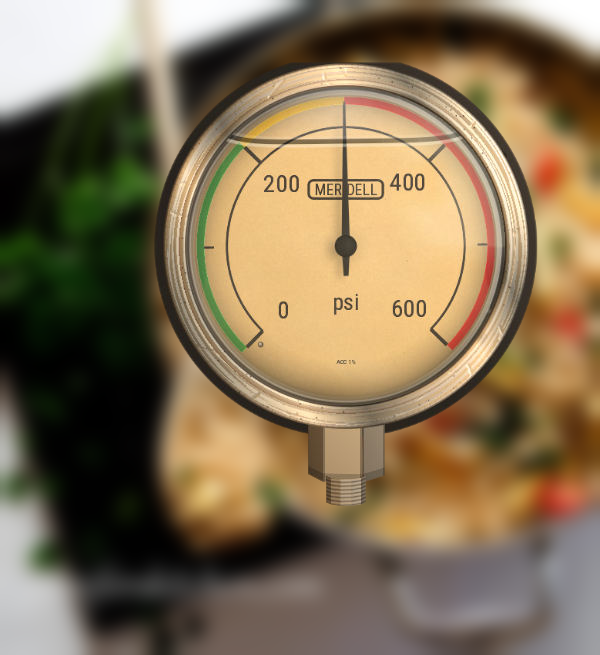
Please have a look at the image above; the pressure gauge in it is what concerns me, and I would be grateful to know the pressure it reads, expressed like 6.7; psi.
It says 300; psi
